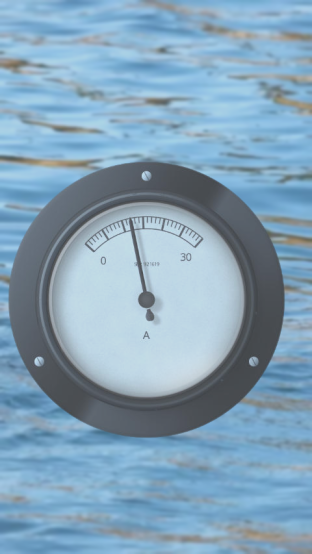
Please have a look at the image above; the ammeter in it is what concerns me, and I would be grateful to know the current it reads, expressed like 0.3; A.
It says 12; A
